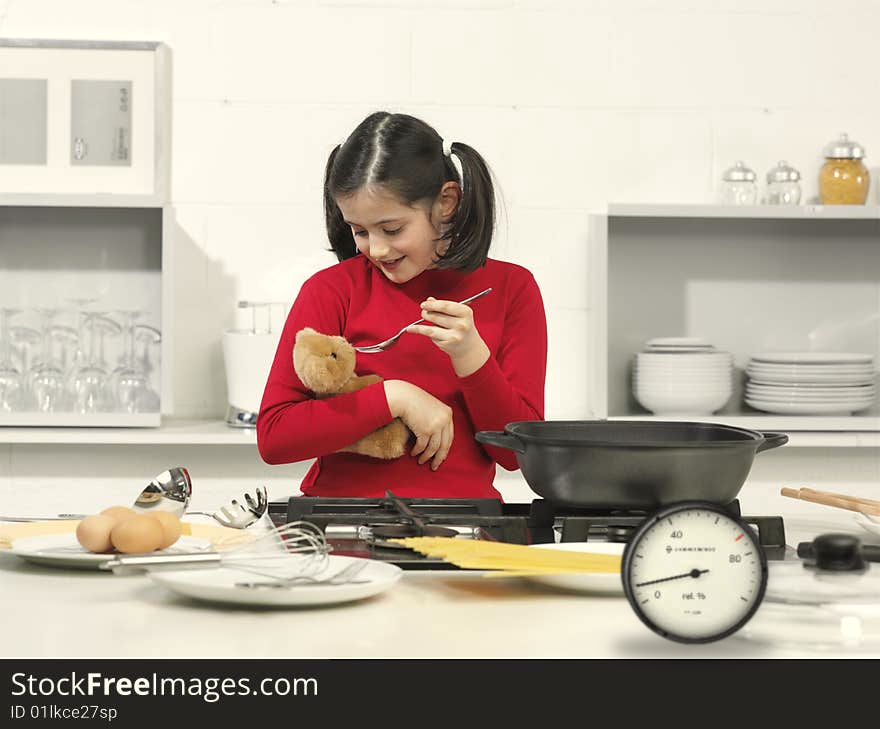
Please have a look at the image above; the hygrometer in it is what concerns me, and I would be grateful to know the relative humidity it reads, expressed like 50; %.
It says 8; %
